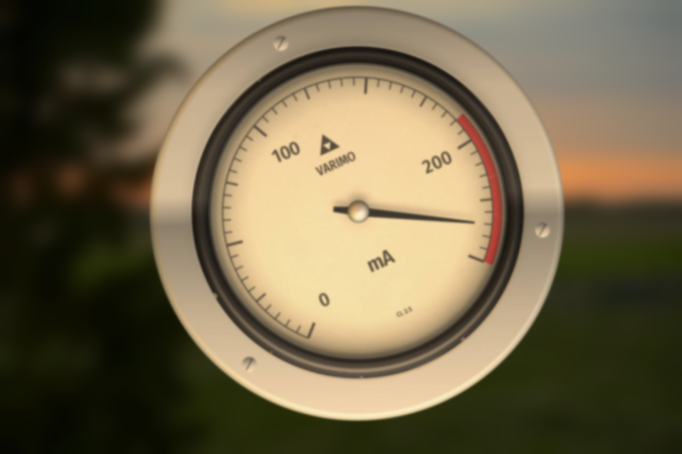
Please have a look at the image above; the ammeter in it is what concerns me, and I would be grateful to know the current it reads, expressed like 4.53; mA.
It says 235; mA
